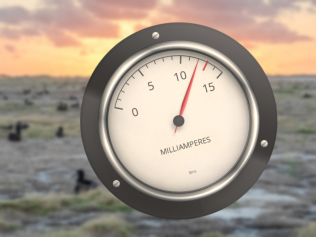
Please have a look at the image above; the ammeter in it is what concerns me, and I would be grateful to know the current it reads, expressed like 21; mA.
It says 12; mA
